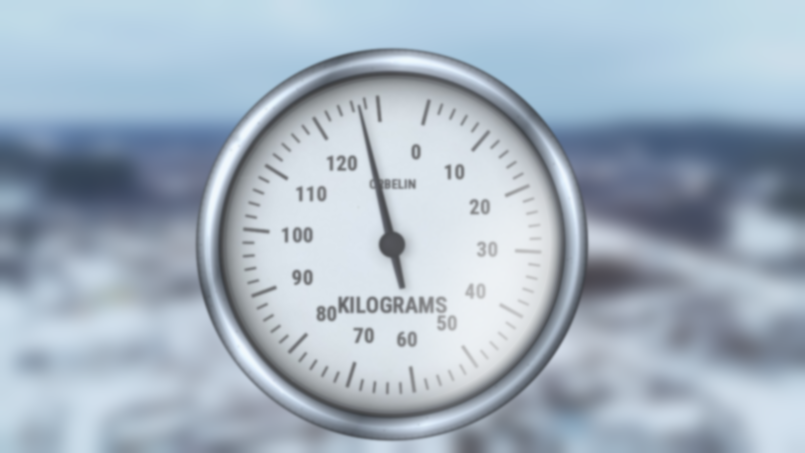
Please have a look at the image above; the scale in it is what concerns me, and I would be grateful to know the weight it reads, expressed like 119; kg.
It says 127; kg
